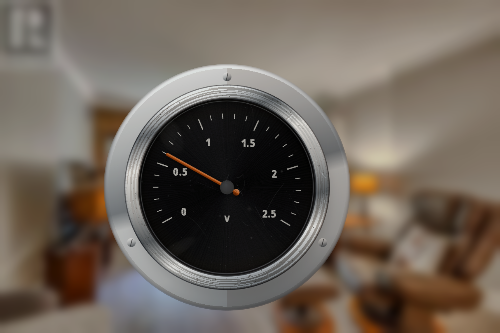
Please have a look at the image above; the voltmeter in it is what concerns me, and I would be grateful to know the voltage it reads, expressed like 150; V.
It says 0.6; V
